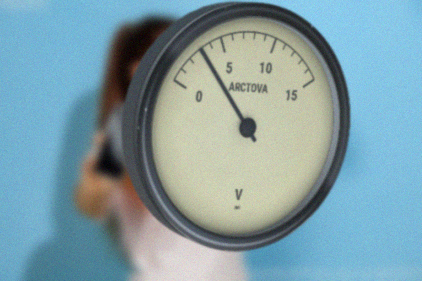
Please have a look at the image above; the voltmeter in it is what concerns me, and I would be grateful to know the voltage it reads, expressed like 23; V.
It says 3; V
